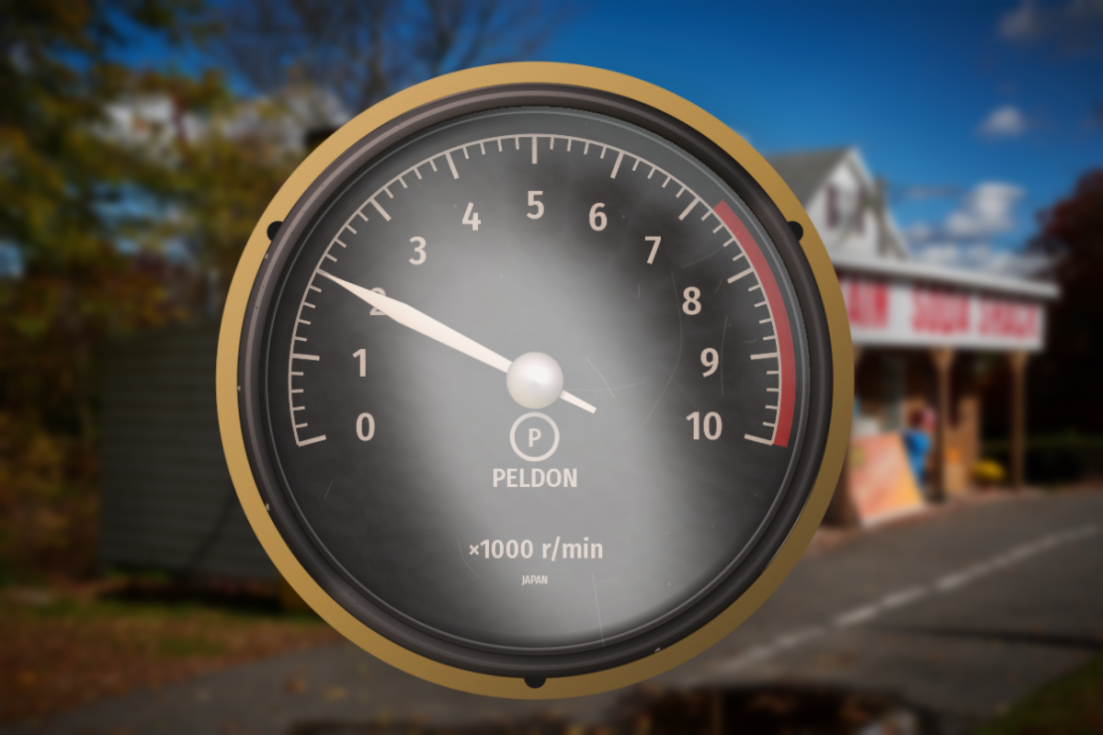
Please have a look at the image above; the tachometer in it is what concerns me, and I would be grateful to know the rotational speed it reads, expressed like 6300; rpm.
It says 2000; rpm
